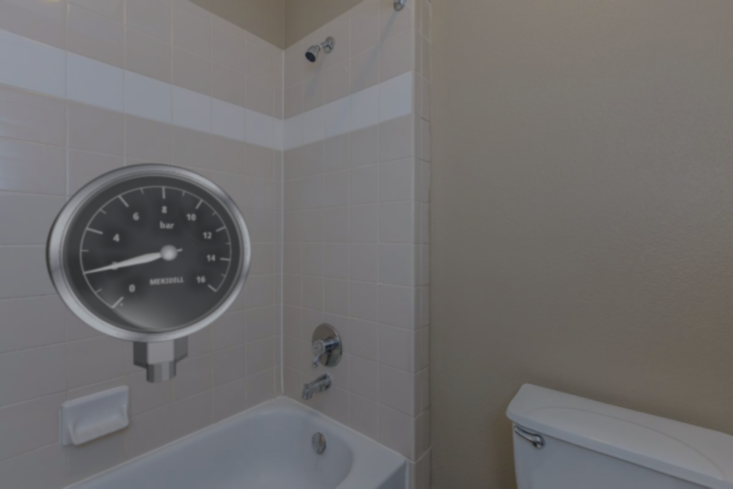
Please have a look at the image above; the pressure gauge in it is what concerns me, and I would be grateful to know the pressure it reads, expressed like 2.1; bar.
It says 2; bar
